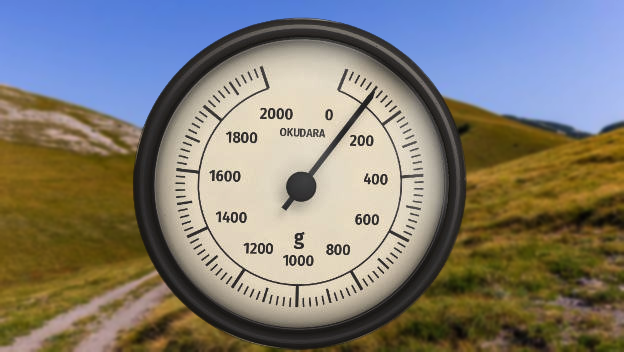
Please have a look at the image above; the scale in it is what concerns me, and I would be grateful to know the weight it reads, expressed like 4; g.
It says 100; g
